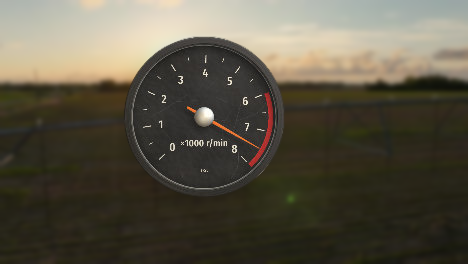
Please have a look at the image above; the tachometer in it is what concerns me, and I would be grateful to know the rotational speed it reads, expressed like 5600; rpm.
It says 7500; rpm
